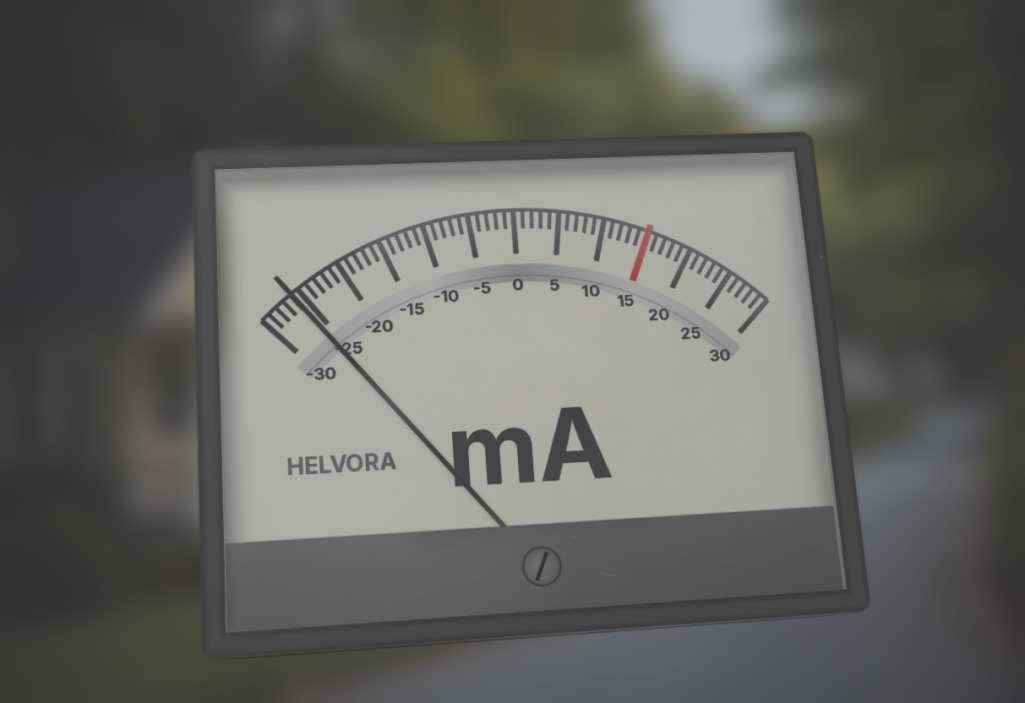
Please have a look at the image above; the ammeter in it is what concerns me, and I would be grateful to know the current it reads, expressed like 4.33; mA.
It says -26; mA
